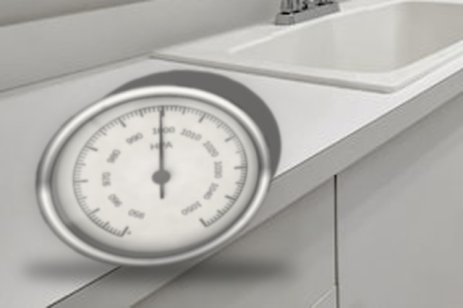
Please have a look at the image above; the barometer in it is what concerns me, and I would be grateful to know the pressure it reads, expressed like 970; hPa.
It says 1000; hPa
